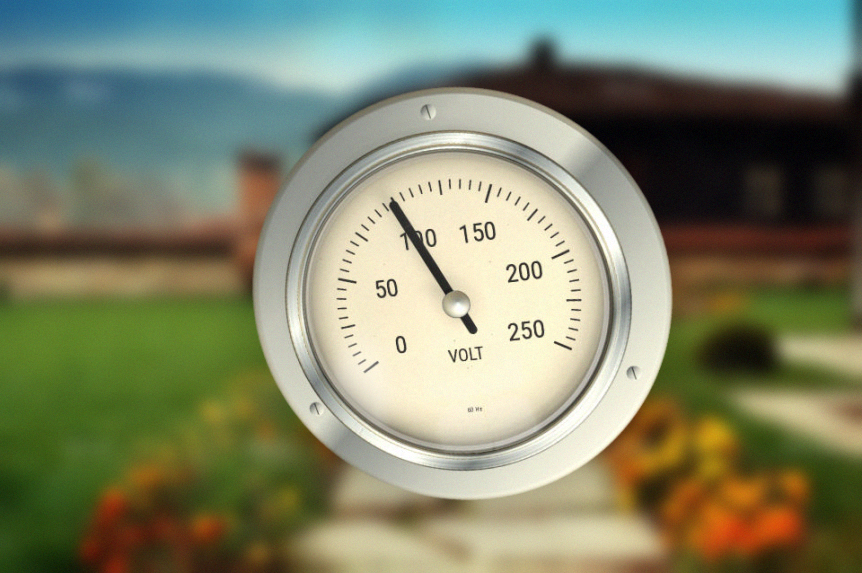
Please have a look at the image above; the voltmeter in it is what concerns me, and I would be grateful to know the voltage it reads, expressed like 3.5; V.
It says 100; V
